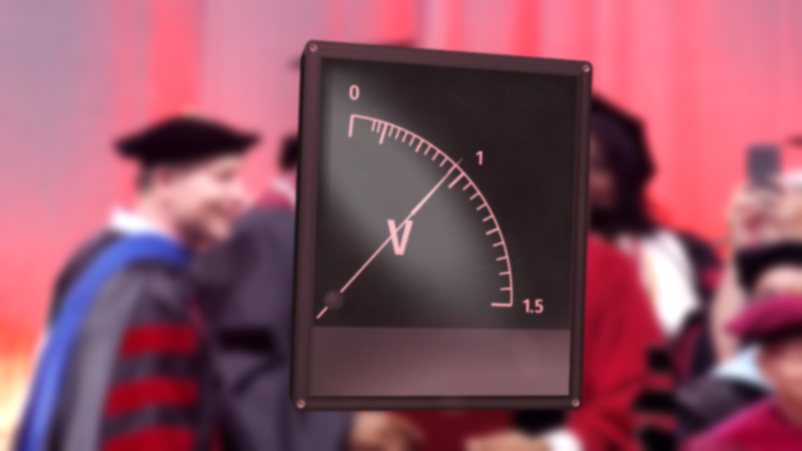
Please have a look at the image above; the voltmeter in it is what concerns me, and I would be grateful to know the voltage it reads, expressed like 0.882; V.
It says 0.95; V
